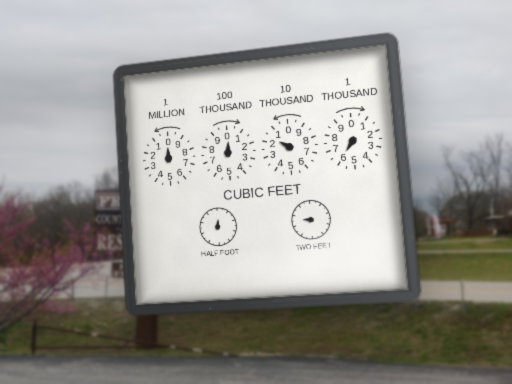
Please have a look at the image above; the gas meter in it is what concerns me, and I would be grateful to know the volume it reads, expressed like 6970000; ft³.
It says 1600; ft³
